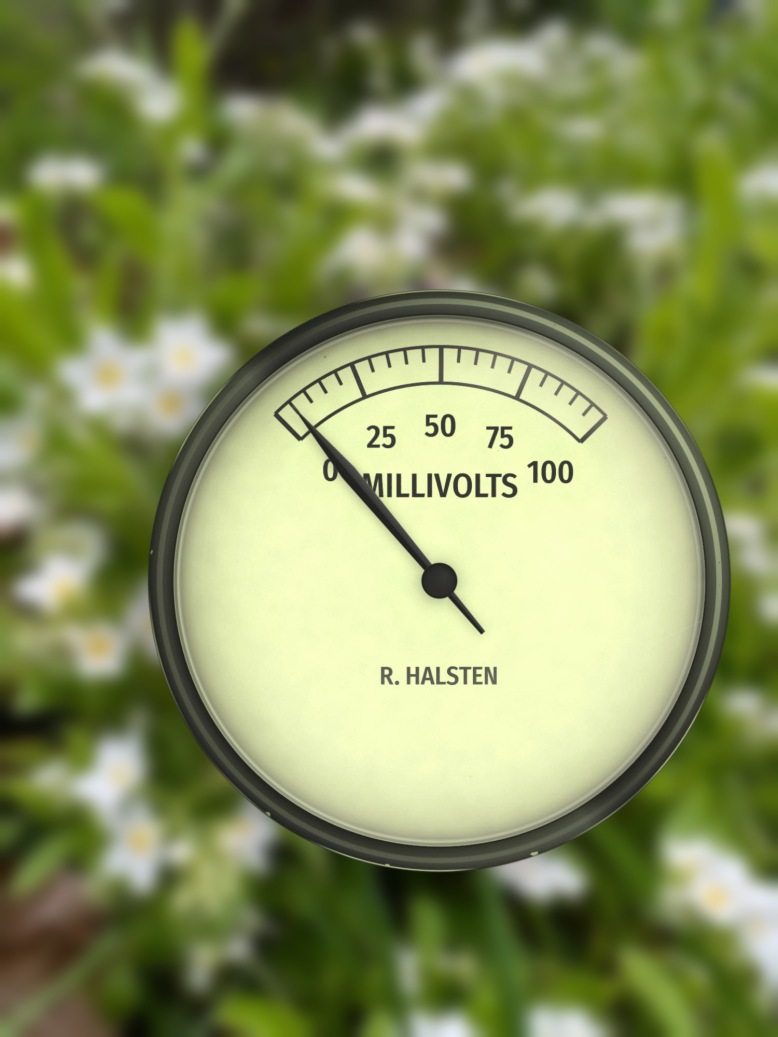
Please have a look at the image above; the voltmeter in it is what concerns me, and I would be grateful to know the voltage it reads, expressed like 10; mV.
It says 5; mV
